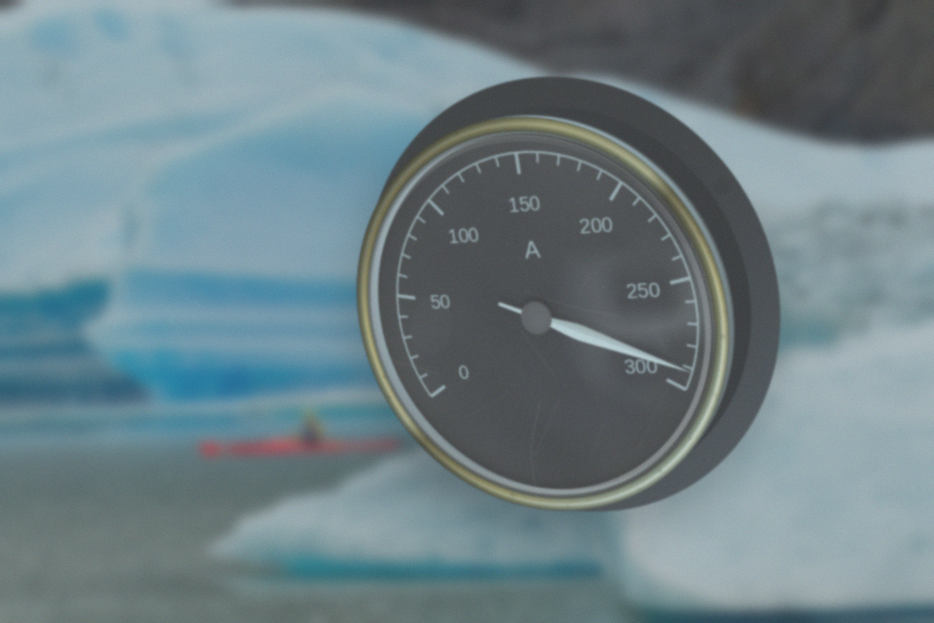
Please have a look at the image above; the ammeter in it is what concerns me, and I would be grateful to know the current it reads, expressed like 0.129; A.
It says 290; A
